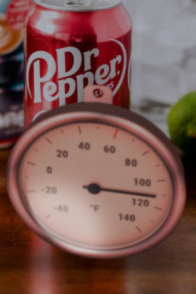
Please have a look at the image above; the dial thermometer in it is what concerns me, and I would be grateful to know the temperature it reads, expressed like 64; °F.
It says 110; °F
